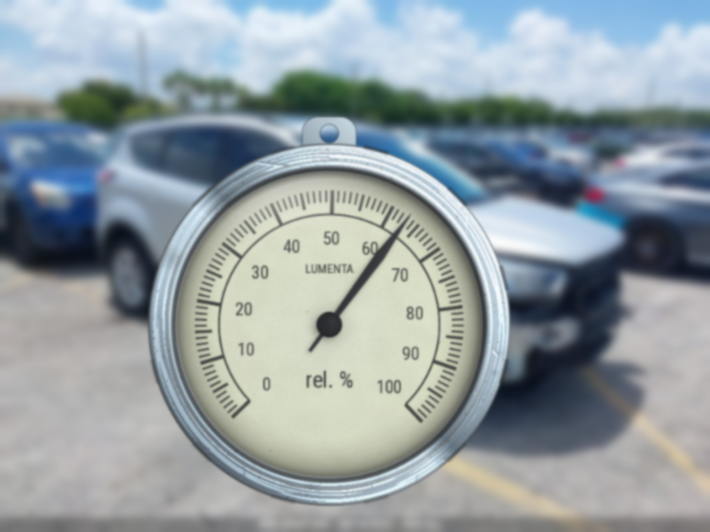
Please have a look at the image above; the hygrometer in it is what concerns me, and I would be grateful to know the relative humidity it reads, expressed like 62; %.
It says 63; %
